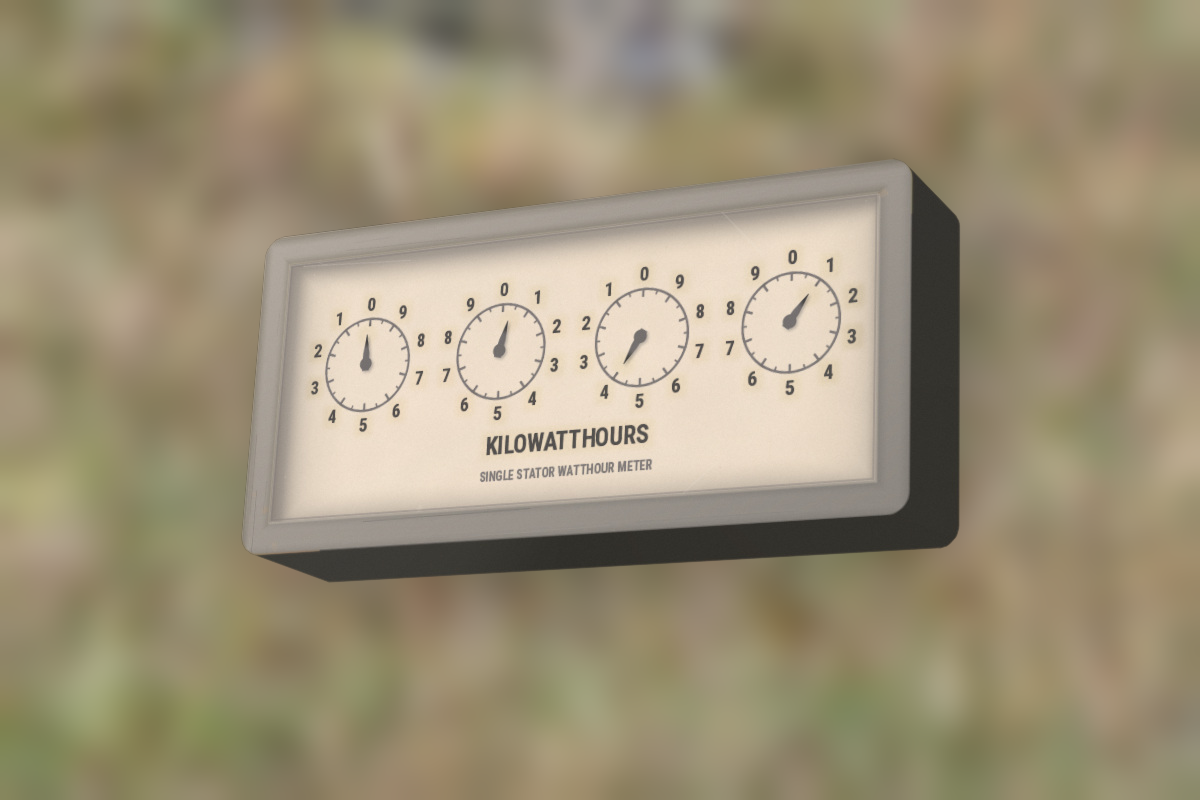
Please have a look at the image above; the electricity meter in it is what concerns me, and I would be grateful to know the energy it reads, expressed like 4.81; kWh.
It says 41; kWh
